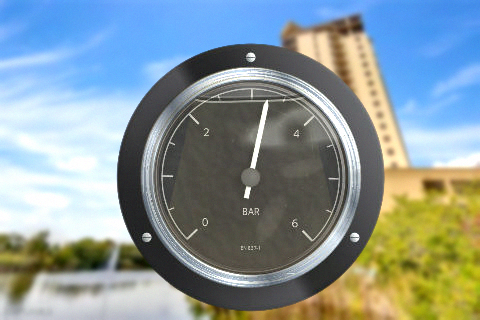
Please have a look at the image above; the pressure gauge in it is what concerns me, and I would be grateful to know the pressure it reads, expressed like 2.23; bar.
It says 3.25; bar
